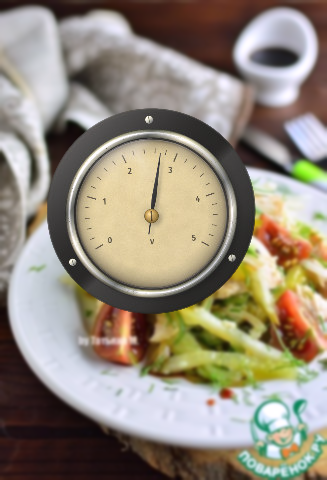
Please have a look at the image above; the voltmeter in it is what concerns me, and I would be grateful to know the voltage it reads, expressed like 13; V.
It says 2.7; V
